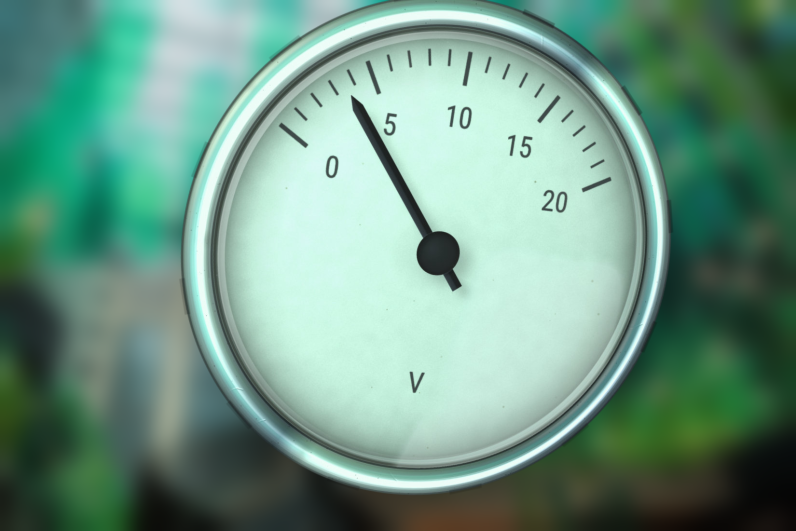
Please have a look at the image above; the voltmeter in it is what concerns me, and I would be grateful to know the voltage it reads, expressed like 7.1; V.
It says 3.5; V
